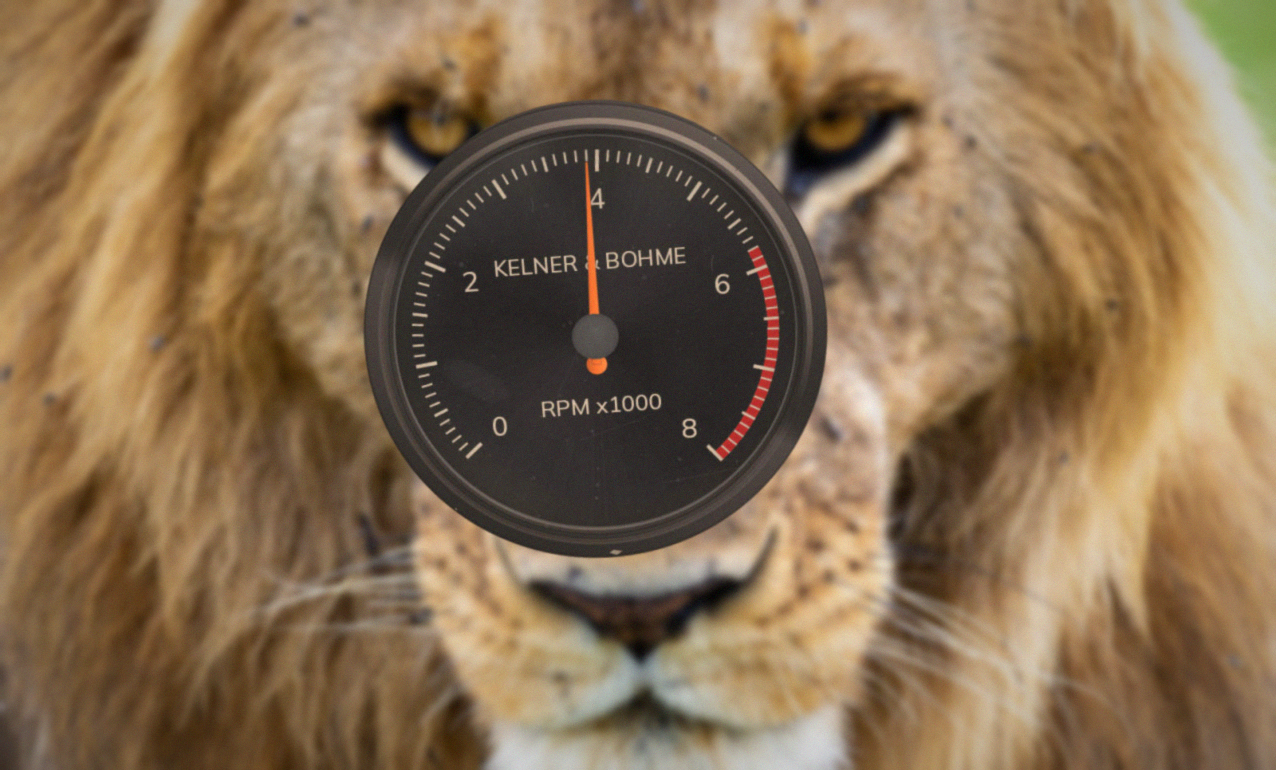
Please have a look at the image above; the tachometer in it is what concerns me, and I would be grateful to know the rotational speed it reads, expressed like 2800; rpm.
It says 3900; rpm
